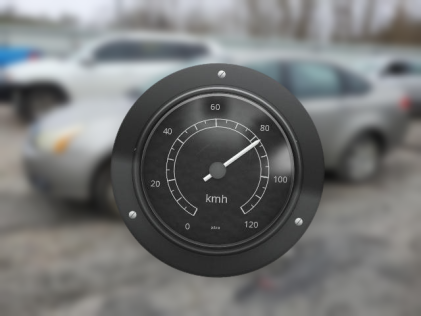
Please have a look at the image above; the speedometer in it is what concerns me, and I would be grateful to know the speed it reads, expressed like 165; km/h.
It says 82.5; km/h
